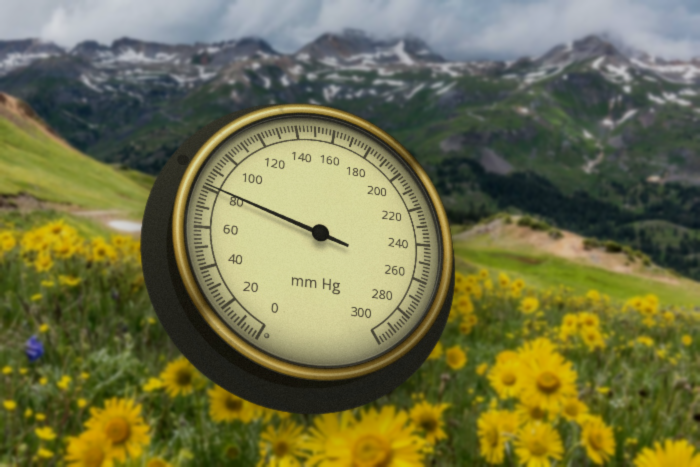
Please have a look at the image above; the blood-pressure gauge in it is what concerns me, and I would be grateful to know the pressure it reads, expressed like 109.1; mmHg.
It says 80; mmHg
